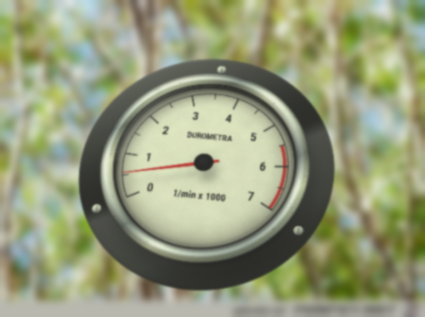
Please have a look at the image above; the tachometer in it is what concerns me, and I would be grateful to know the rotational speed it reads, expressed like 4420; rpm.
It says 500; rpm
